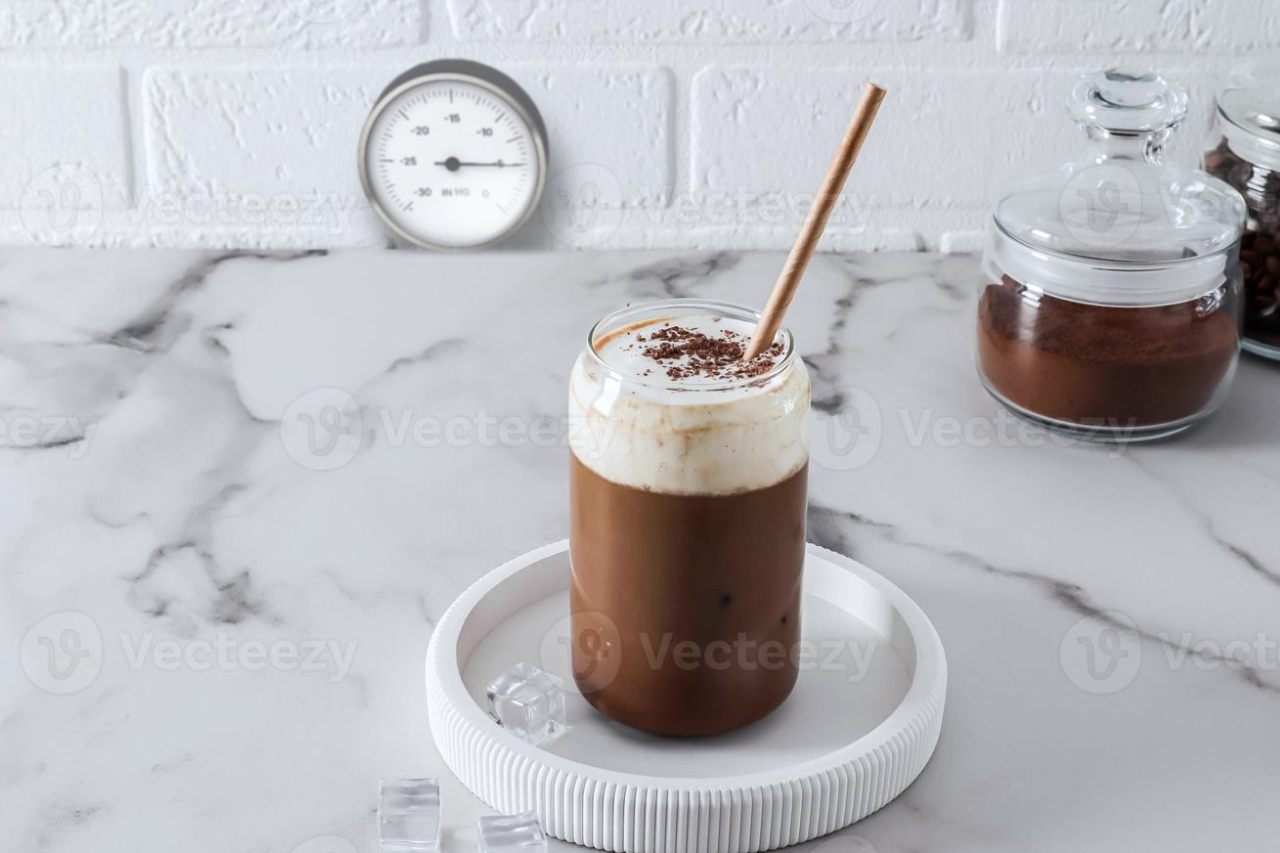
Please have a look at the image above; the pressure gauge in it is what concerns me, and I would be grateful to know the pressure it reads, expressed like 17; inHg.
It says -5; inHg
